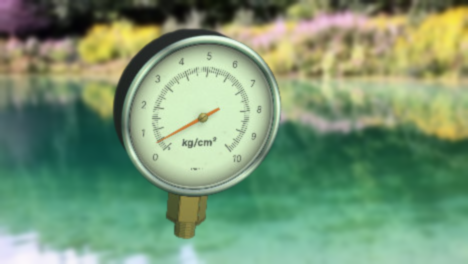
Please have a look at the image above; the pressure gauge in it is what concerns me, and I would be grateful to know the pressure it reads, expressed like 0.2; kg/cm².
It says 0.5; kg/cm²
